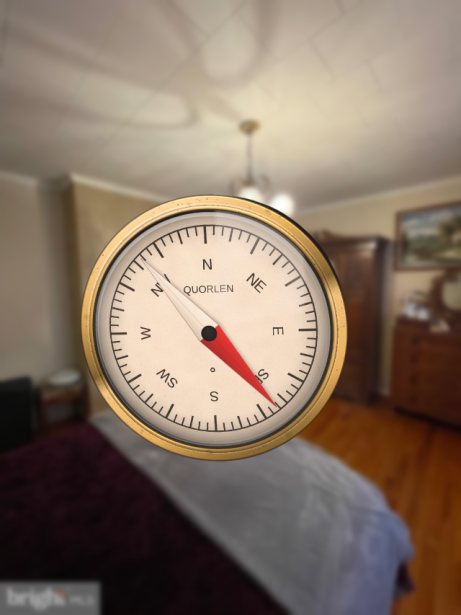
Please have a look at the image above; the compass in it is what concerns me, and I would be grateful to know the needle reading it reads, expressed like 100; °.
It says 140; °
